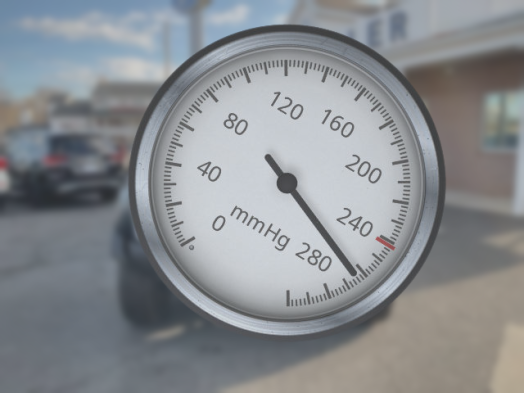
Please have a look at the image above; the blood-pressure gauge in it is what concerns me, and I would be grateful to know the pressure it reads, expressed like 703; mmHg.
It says 264; mmHg
